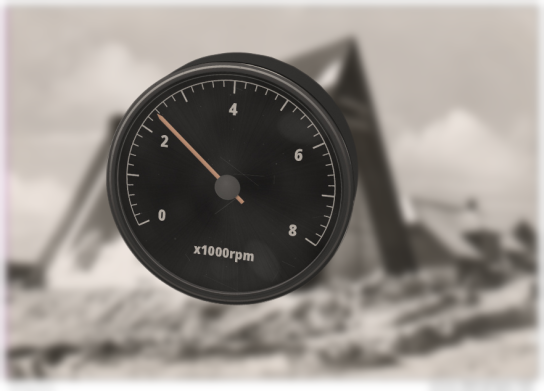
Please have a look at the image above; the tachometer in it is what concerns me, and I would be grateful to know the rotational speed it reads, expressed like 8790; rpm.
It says 2400; rpm
